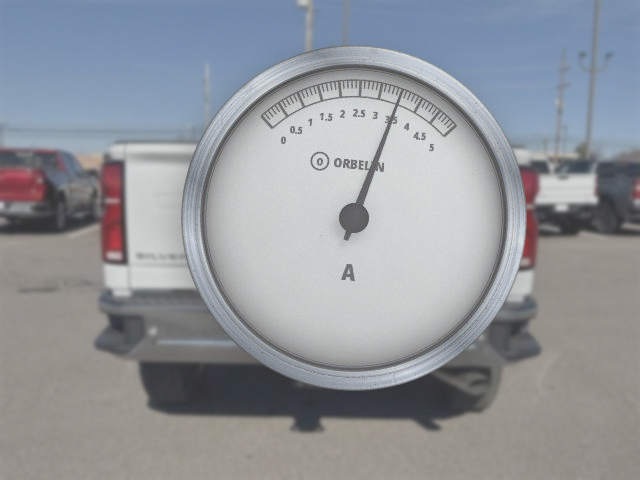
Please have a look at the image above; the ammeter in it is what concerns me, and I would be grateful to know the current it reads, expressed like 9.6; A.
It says 3.5; A
